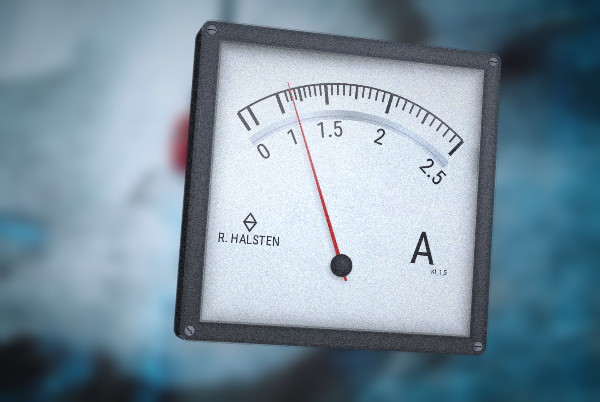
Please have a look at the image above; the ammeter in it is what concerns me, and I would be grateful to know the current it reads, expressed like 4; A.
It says 1.15; A
